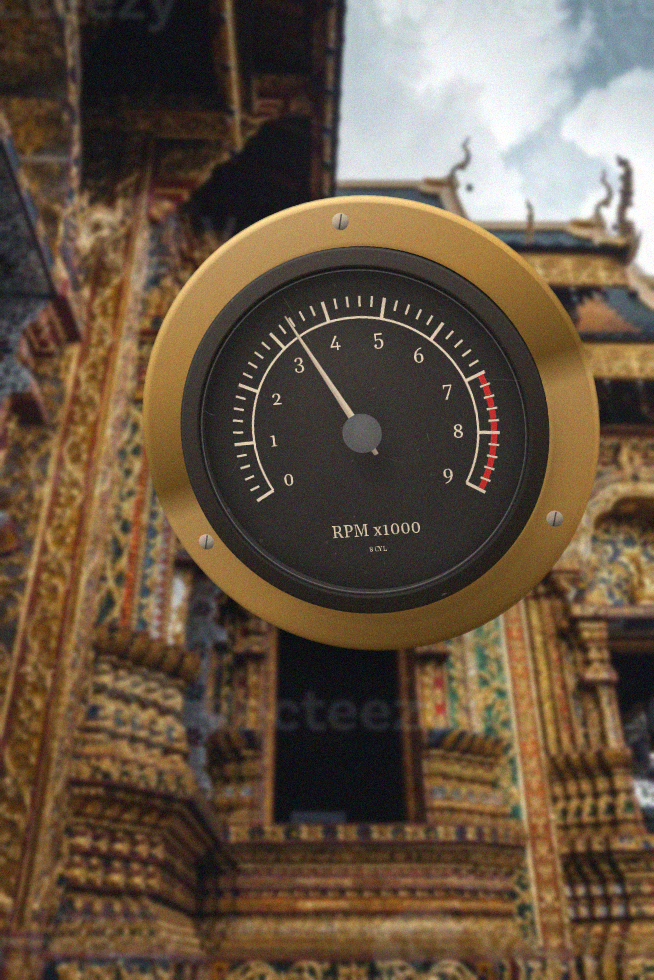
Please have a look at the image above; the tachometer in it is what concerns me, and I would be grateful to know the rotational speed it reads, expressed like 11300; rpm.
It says 3400; rpm
